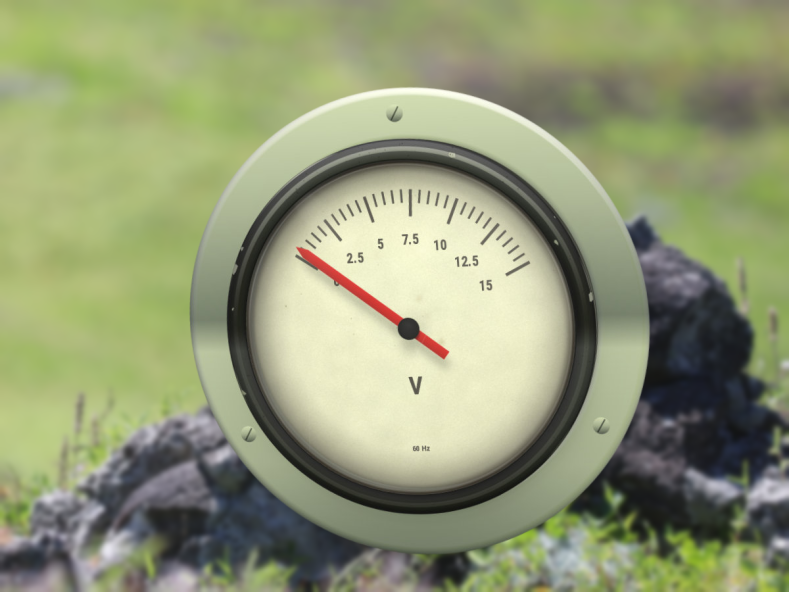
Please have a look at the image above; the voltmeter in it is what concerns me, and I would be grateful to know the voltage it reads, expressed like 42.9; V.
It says 0.5; V
